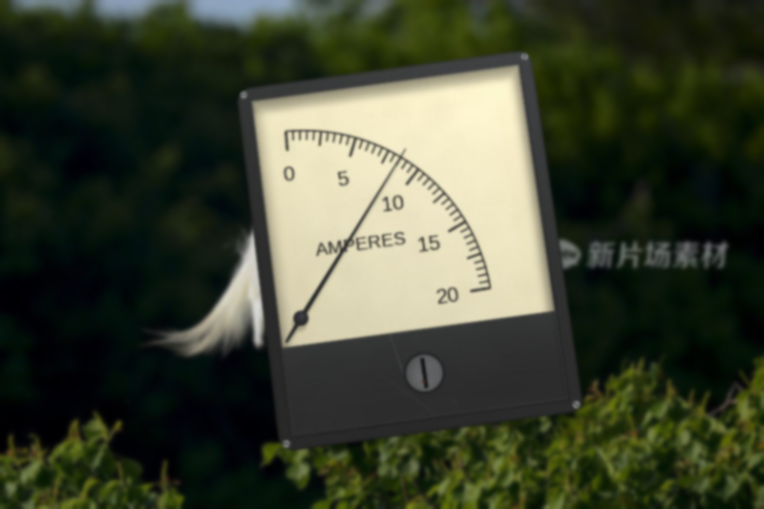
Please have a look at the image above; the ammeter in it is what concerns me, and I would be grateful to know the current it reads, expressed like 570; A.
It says 8.5; A
